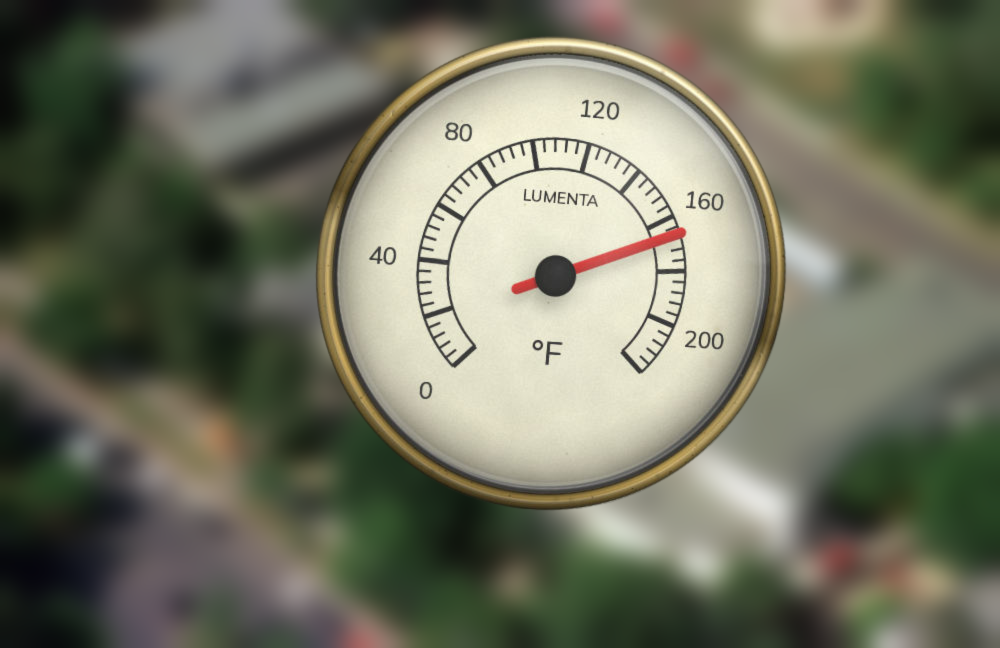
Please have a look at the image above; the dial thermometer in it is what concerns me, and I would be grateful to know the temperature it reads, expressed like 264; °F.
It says 166; °F
